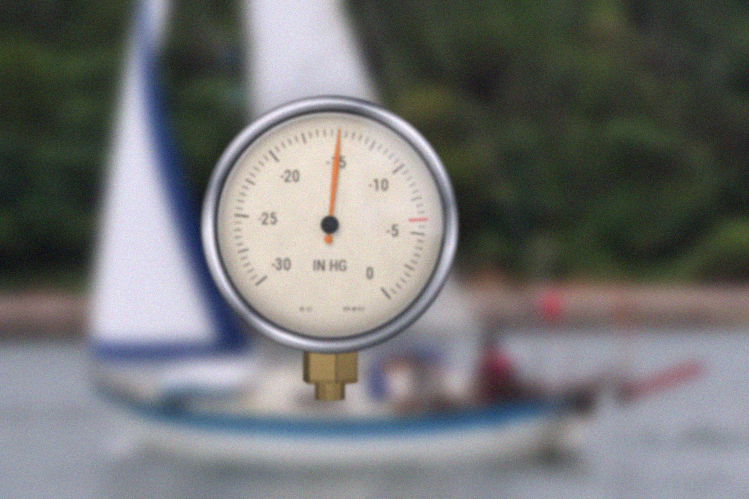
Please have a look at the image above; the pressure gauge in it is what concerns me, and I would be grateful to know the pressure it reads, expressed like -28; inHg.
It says -15; inHg
